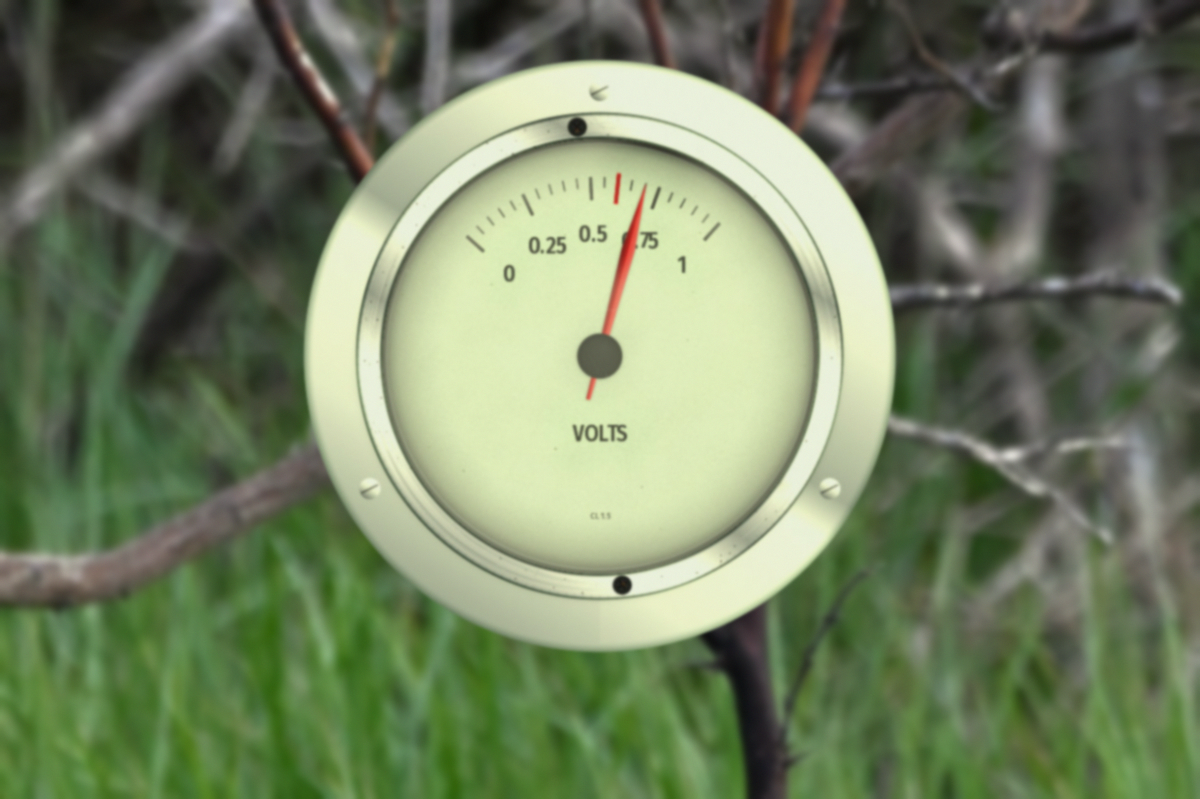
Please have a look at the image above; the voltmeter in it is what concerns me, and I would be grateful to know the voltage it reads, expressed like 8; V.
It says 0.7; V
